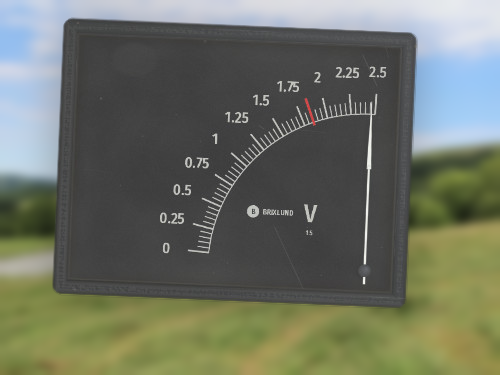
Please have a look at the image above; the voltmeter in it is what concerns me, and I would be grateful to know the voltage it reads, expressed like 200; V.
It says 2.45; V
